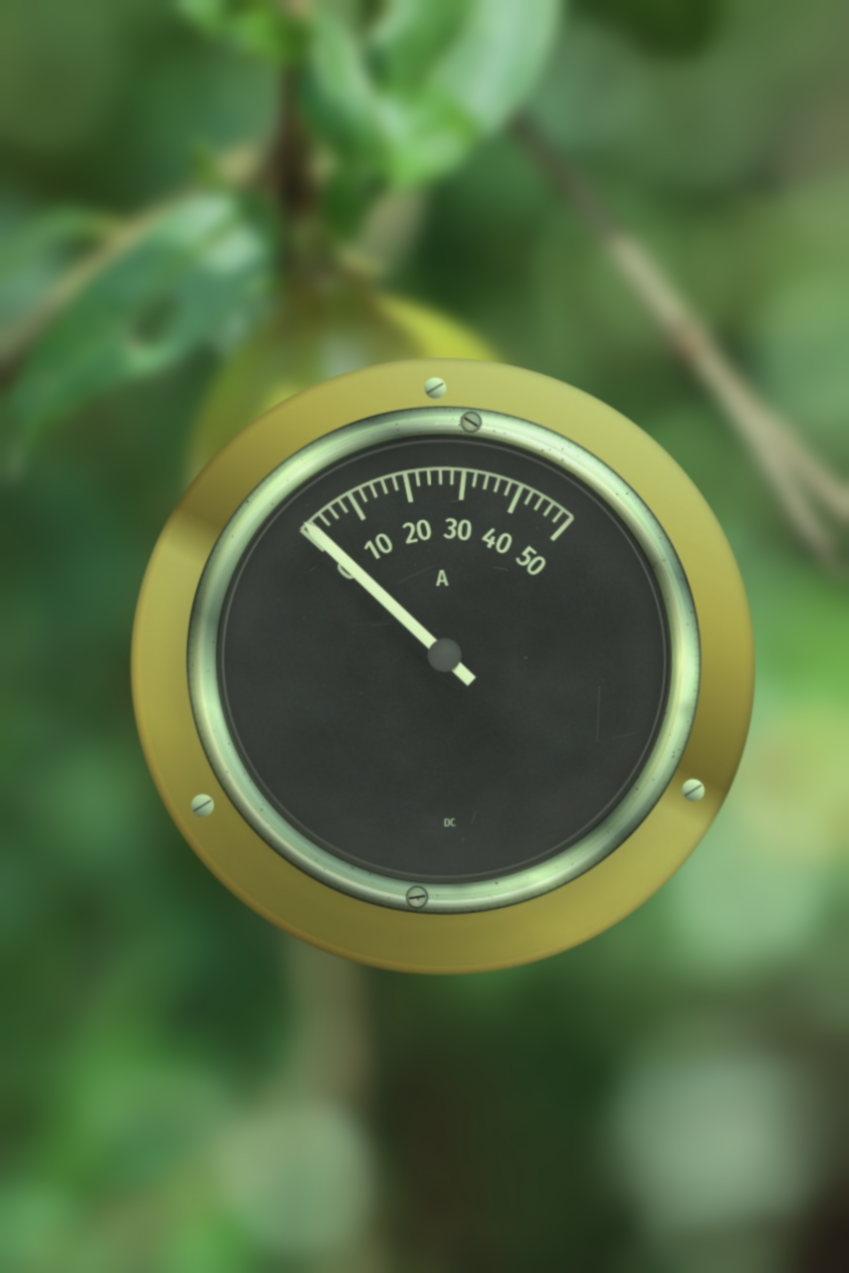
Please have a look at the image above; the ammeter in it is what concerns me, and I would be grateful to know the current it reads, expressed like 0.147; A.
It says 1; A
